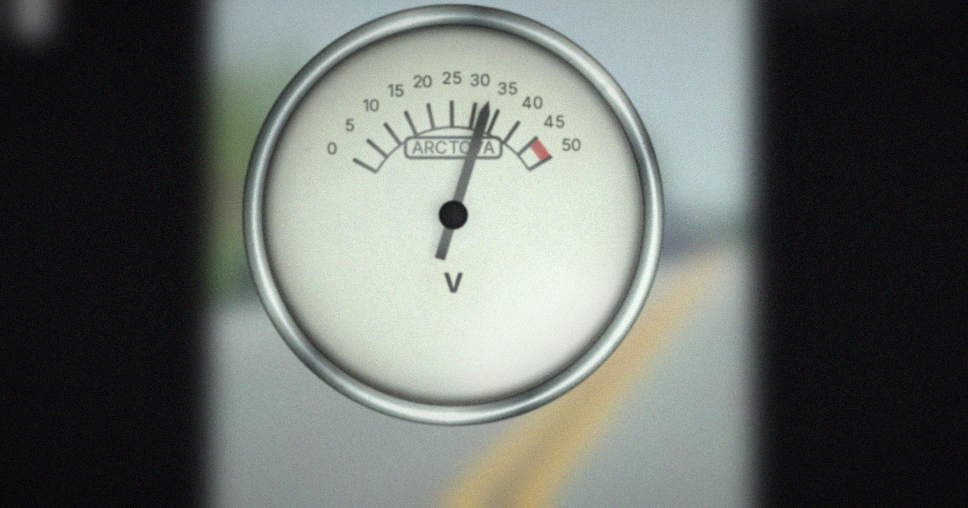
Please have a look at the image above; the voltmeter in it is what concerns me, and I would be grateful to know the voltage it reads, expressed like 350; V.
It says 32.5; V
